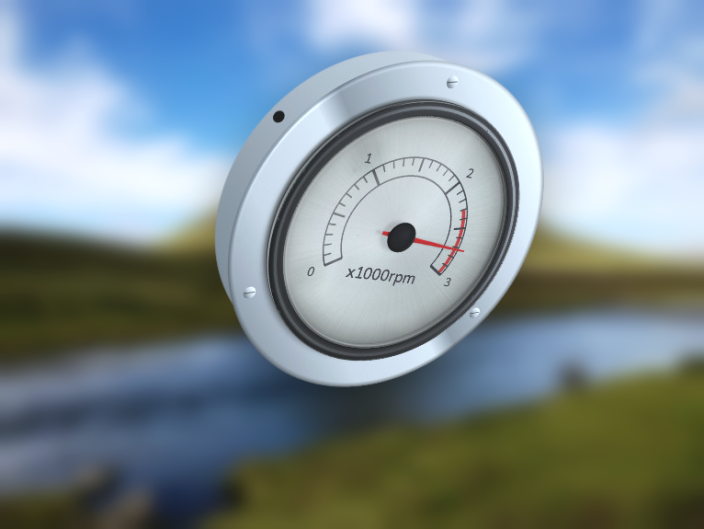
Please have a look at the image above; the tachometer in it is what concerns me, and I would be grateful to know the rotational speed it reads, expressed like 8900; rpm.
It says 2700; rpm
